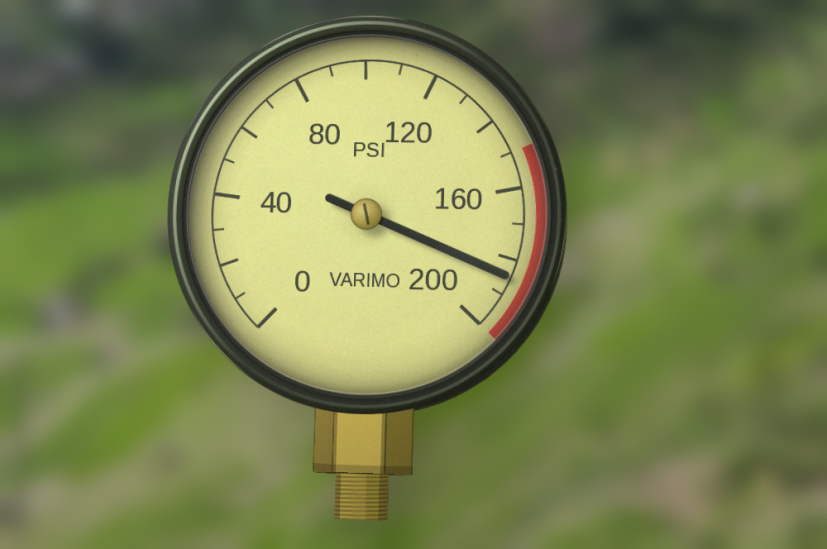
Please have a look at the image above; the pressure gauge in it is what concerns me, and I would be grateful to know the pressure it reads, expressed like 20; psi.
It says 185; psi
